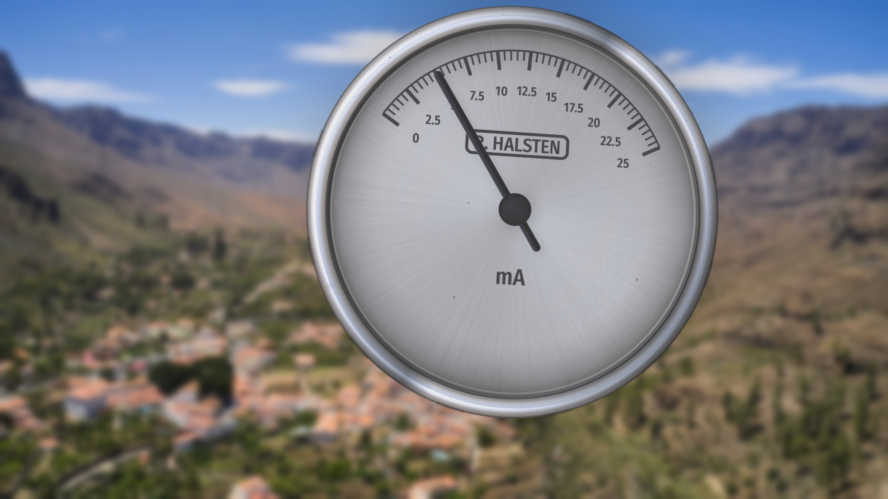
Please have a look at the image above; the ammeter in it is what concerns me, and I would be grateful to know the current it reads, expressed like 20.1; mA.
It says 5; mA
